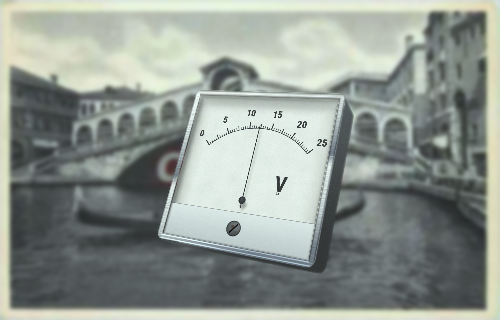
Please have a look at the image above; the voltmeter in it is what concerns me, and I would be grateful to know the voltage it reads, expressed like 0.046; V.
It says 12.5; V
